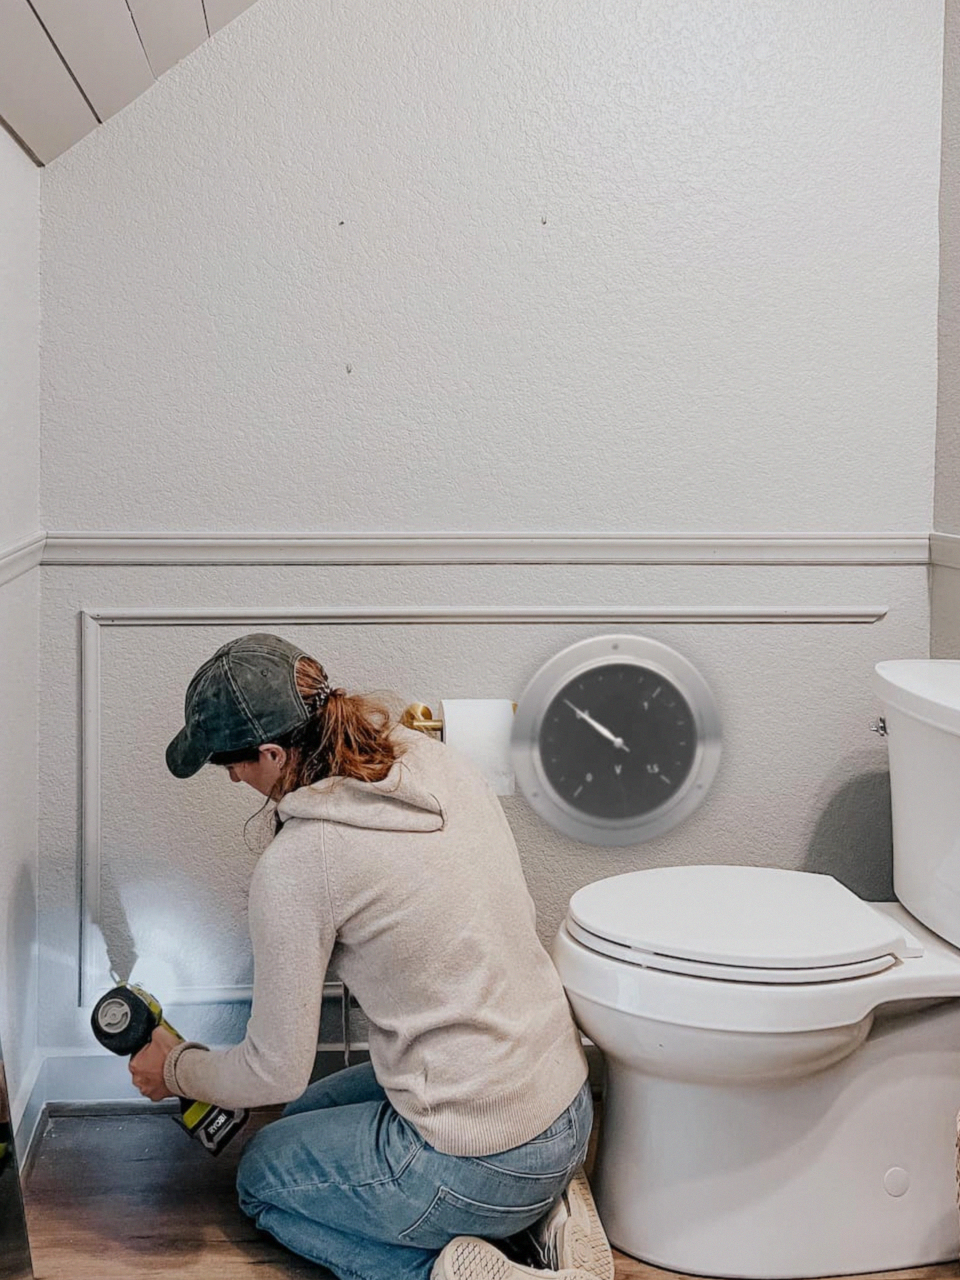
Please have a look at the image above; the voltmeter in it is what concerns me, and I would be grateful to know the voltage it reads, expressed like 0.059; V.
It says 0.5; V
